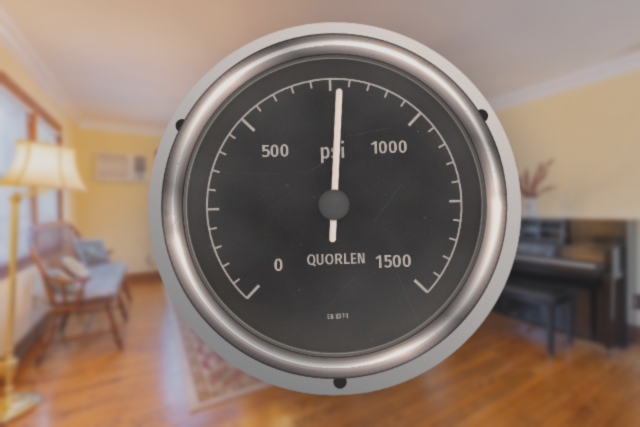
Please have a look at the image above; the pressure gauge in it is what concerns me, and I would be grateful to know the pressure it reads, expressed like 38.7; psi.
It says 775; psi
